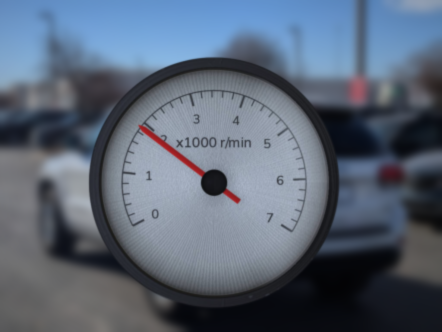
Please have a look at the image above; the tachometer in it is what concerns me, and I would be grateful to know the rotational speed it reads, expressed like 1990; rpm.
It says 1900; rpm
